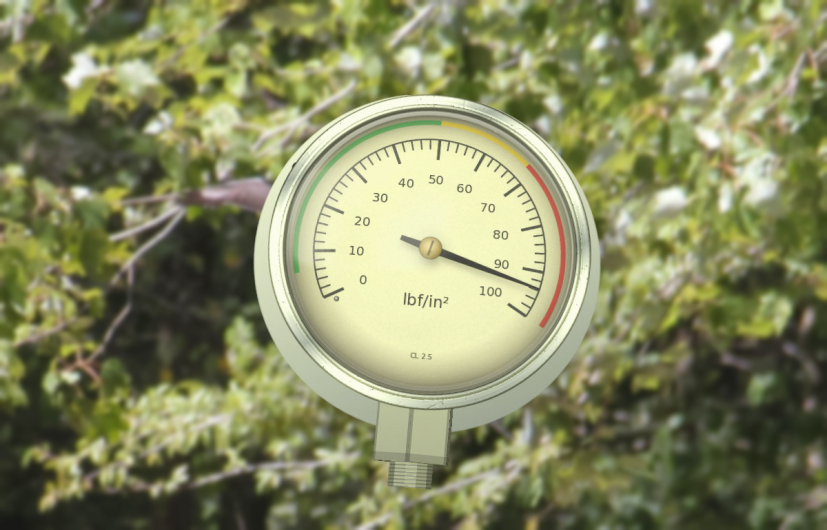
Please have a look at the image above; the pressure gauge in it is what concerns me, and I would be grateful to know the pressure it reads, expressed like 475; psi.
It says 94; psi
